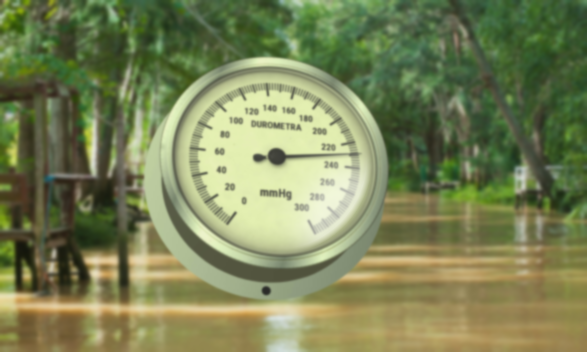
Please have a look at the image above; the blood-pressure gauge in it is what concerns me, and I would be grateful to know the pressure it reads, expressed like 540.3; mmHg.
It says 230; mmHg
